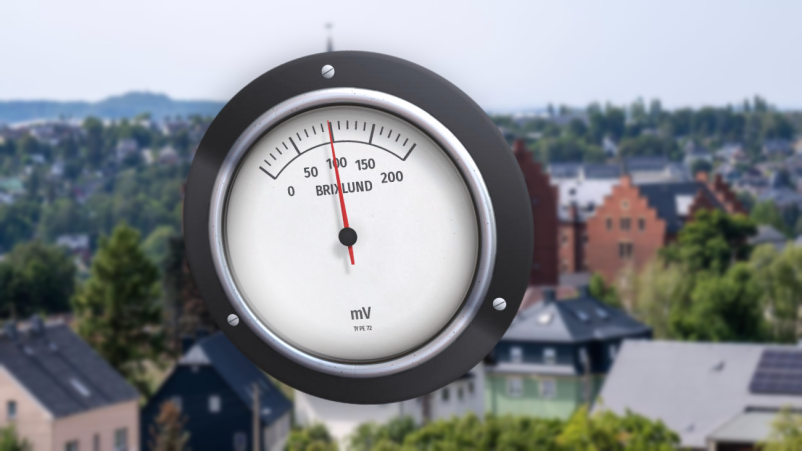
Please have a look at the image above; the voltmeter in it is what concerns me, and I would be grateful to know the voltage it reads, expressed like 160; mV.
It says 100; mV
